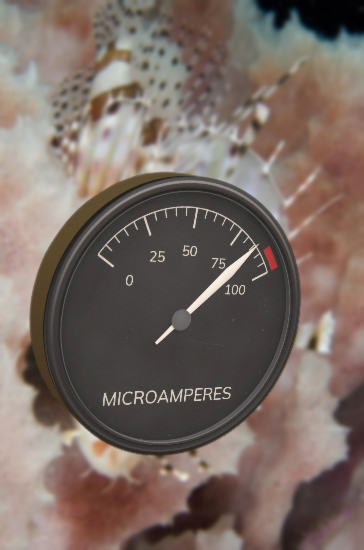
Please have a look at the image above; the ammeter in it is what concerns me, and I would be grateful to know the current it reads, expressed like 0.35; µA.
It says 85; µA
